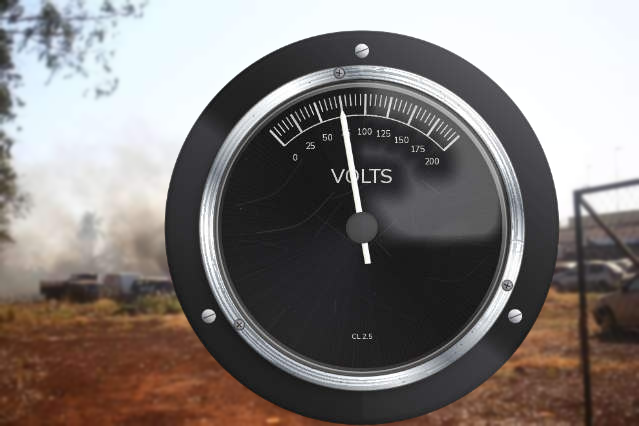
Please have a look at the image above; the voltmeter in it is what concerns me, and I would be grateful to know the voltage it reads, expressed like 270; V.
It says 75; V
